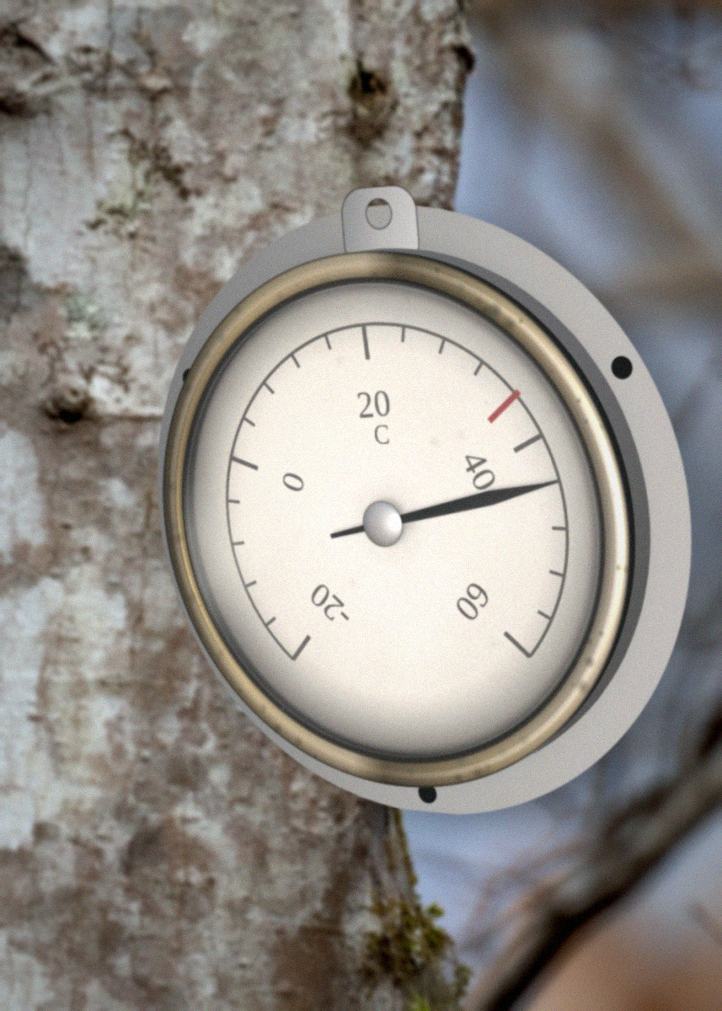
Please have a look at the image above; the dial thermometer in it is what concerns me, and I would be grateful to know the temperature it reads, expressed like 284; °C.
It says 44; °C
